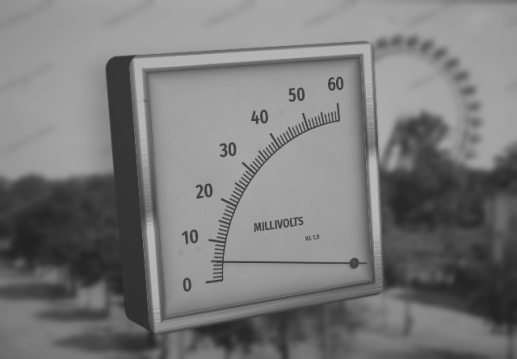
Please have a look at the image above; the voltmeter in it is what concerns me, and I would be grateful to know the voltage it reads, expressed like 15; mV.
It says 5; mV
